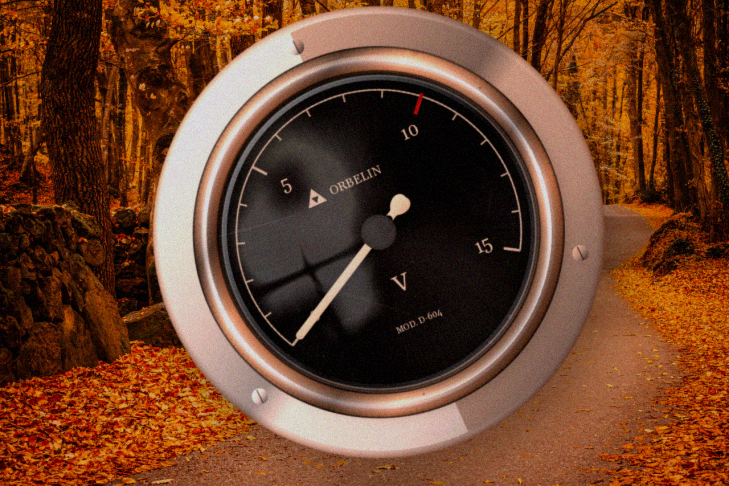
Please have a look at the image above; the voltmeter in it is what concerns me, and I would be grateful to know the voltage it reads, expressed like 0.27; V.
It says 0; V
